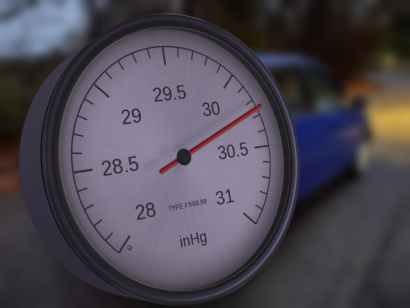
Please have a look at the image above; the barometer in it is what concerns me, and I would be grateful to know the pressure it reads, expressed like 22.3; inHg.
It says 30.25; inHg
